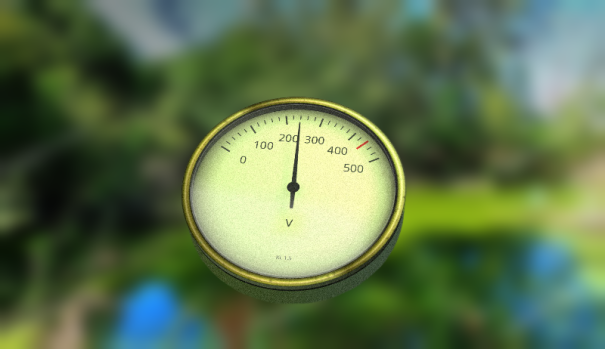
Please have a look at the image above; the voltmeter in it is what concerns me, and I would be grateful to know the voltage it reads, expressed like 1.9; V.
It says 240; V
